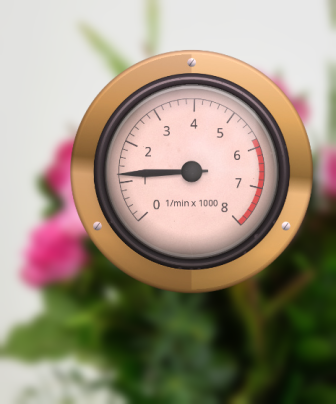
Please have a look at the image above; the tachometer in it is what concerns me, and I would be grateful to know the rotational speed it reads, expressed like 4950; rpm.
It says 1200; rpm
